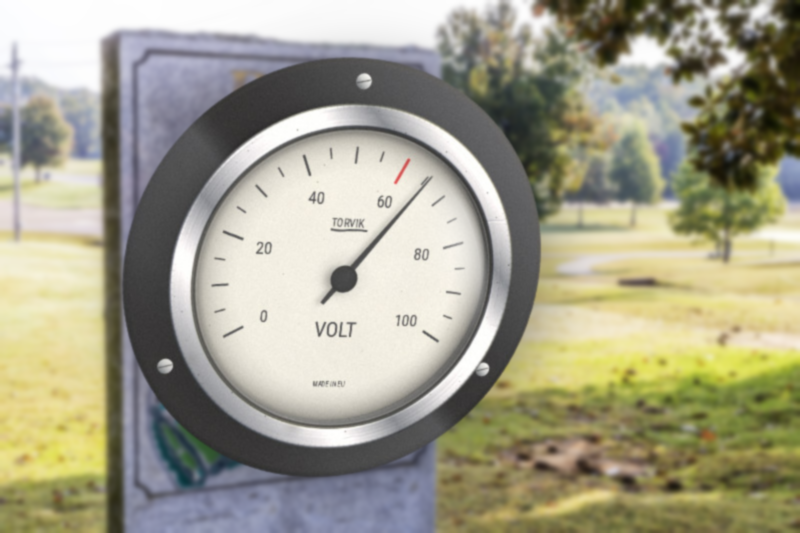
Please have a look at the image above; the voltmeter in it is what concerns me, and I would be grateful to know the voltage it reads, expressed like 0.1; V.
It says 65; V
